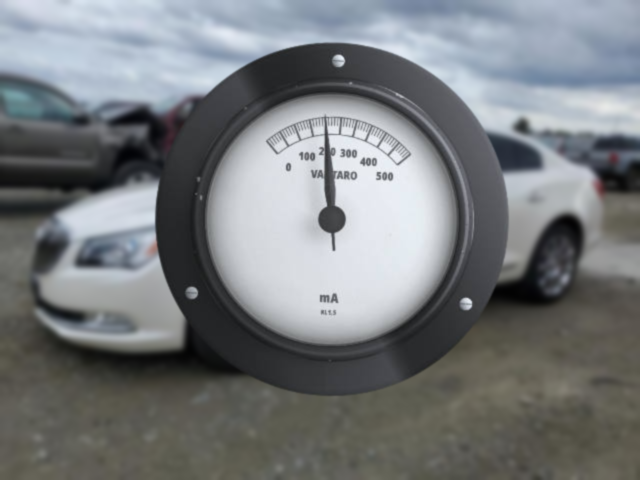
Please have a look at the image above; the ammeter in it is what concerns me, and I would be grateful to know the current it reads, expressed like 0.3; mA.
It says 200; mA
